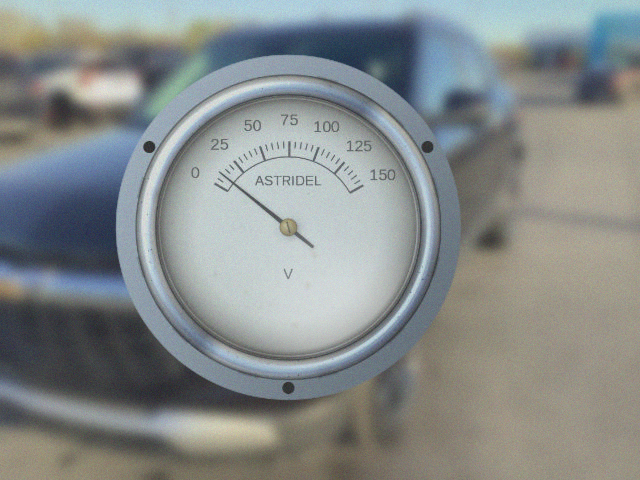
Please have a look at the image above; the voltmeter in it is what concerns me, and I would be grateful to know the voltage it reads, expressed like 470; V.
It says 10; V
